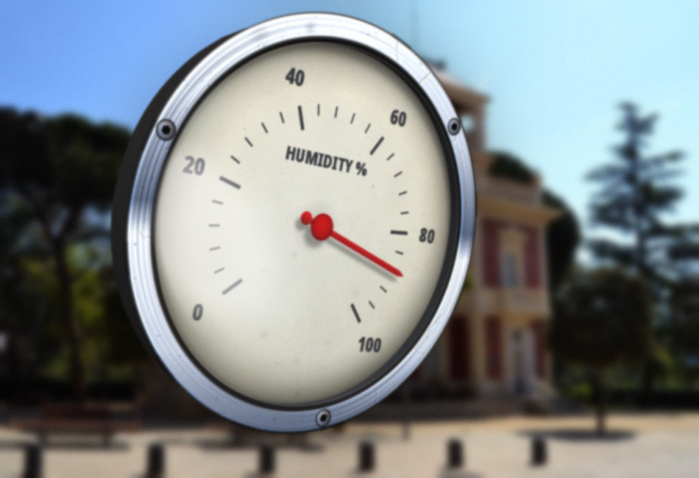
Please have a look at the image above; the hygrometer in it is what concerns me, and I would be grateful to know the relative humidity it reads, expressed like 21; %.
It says 88; %
